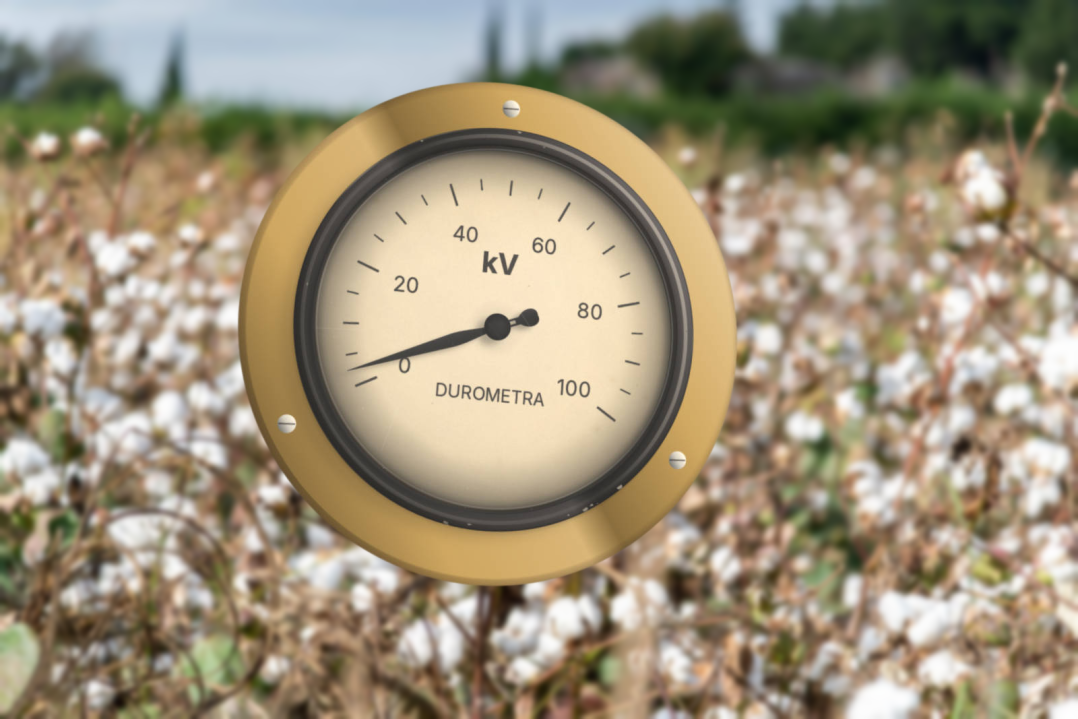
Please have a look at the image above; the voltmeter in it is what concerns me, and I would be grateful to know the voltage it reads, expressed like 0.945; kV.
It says 2.5; kV
